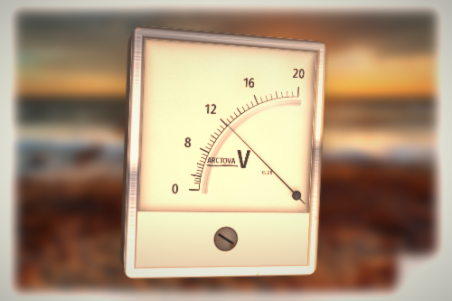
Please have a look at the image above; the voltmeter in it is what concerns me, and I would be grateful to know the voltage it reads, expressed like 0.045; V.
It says 12; V
